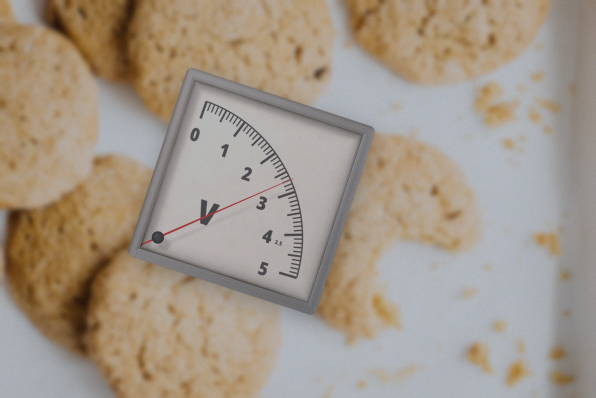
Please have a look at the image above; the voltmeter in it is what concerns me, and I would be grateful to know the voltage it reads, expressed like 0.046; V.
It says 2.7; V
